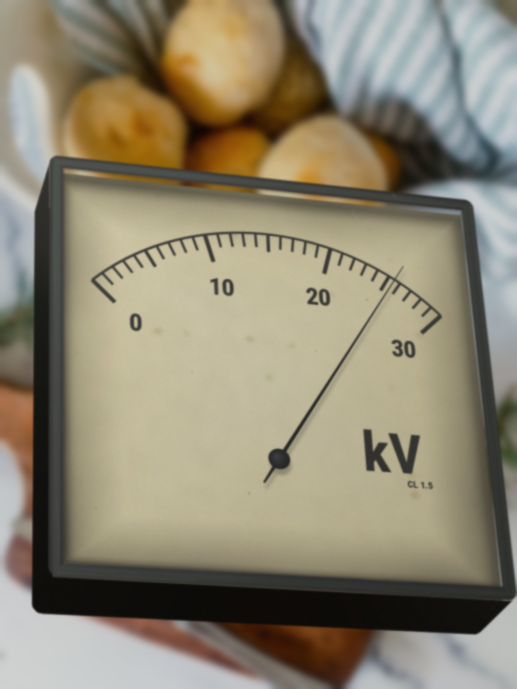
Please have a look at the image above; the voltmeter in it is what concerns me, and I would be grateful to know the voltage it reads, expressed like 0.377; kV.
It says 25.5; kV
